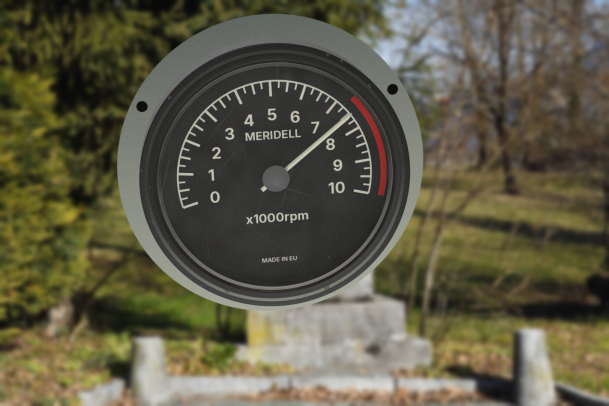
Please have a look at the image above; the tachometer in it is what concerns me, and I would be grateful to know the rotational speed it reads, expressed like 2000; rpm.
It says 7500; rpm
